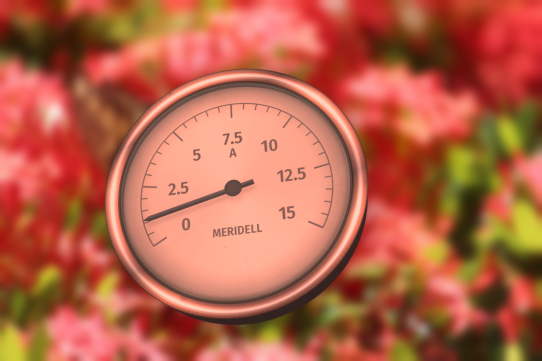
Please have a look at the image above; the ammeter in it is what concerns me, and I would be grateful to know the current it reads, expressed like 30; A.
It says 1; A
